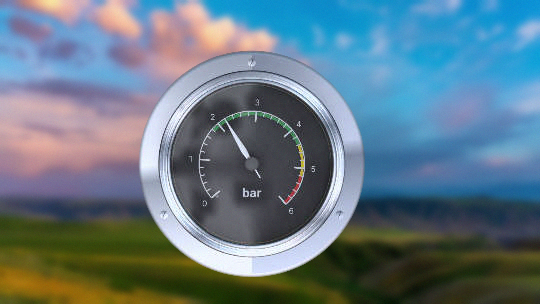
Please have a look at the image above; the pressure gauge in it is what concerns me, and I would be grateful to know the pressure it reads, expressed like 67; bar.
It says 2.2; bar
